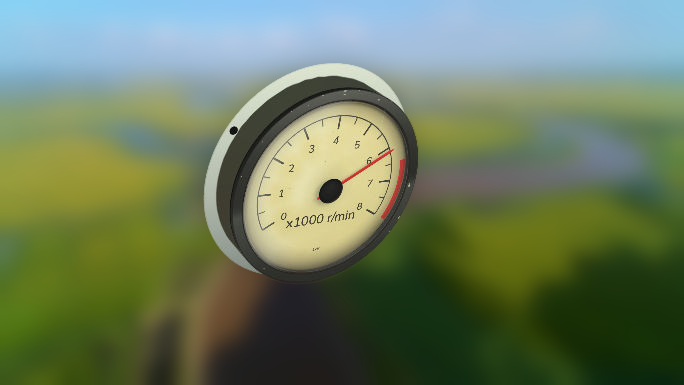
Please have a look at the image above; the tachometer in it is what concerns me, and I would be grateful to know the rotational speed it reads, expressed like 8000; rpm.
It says 6000; rpm
